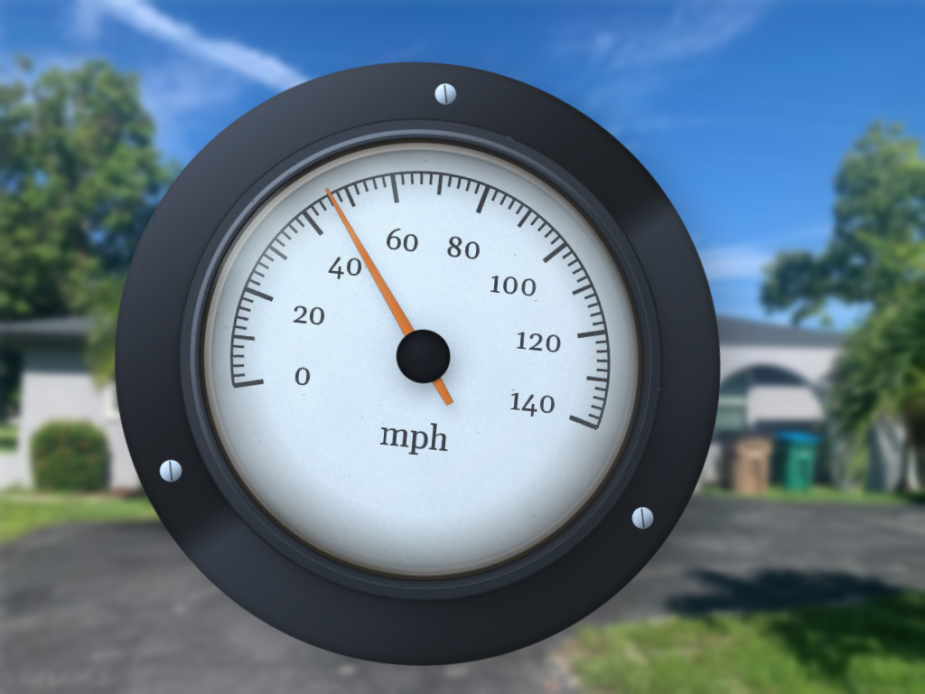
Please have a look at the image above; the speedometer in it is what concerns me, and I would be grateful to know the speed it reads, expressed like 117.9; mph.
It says 46; mph
